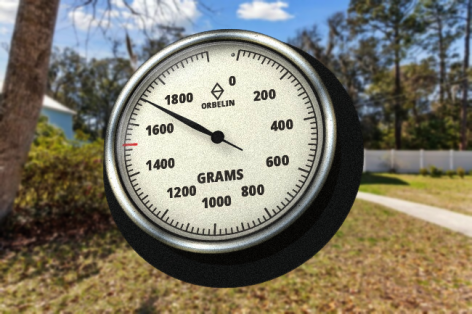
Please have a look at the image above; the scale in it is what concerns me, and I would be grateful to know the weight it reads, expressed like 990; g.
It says 1700; g
